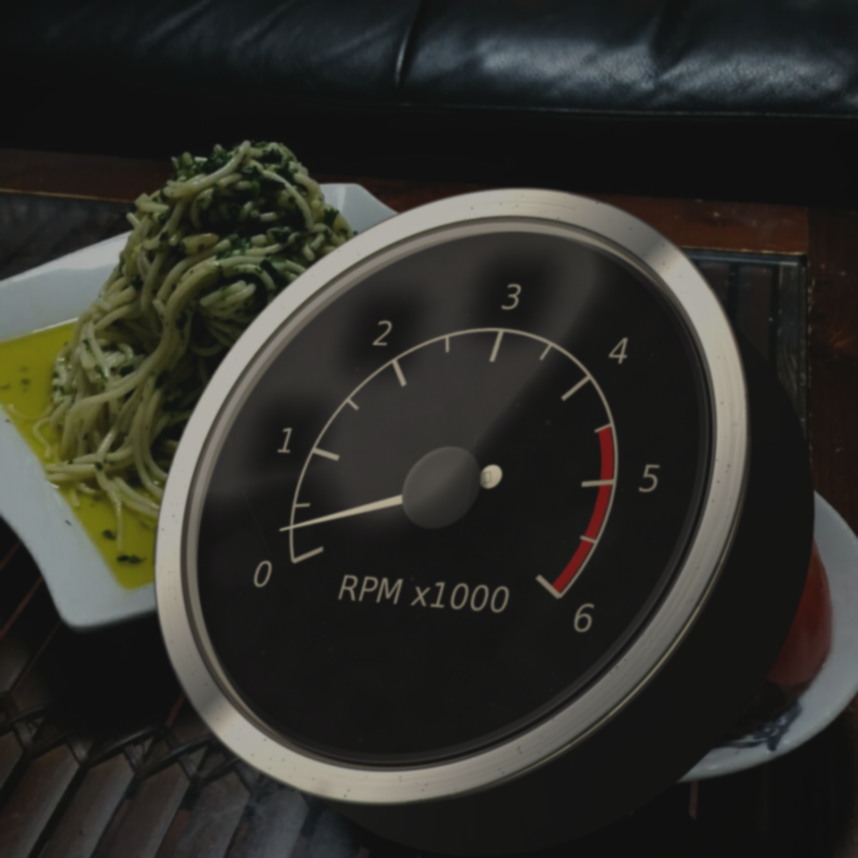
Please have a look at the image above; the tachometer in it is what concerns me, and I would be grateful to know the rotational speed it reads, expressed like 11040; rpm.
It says 250; rpm
